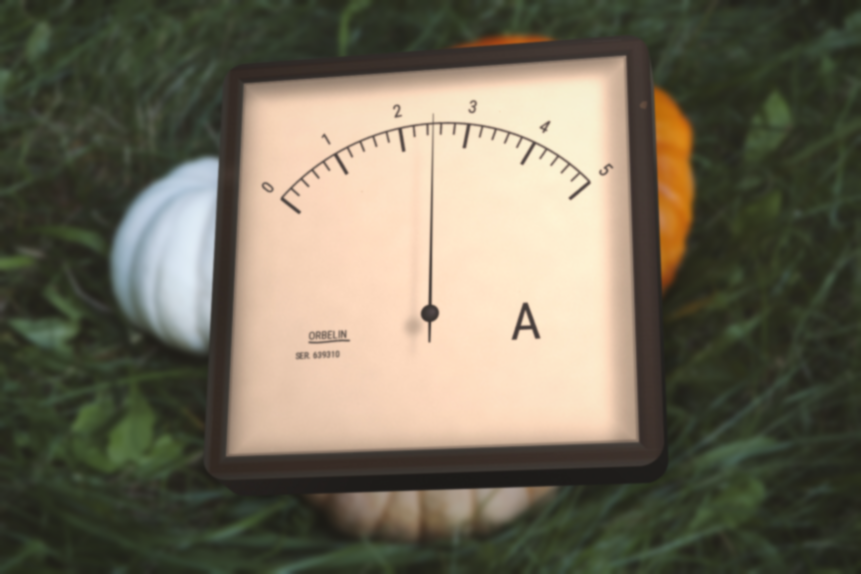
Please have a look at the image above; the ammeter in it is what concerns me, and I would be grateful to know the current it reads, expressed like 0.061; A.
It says 2.5; A
